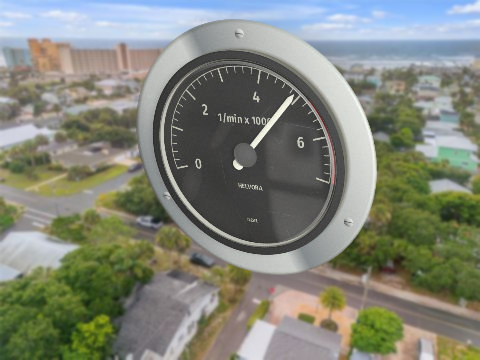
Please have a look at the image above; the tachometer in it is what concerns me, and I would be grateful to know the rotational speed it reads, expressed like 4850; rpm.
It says 4900; rpm
